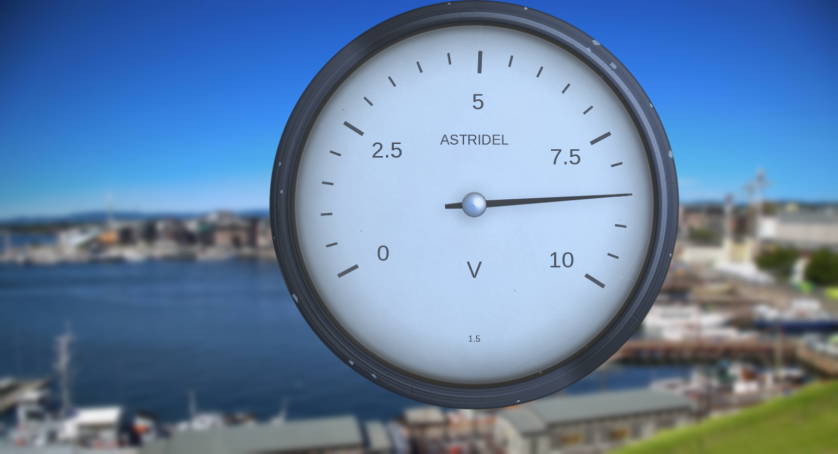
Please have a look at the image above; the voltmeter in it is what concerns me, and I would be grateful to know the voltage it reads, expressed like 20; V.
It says 8.5; V
